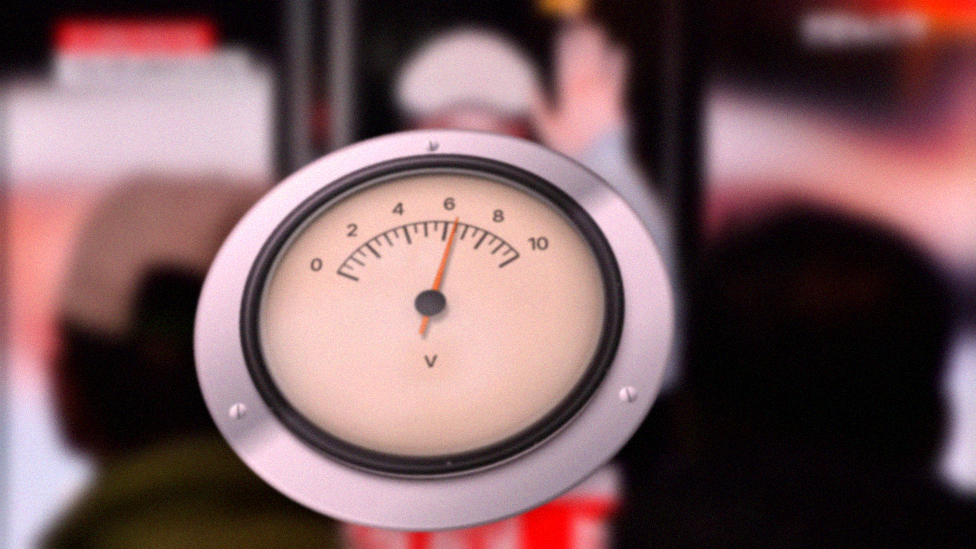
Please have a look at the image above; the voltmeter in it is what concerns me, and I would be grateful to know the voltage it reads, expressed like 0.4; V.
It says 6.5; V
